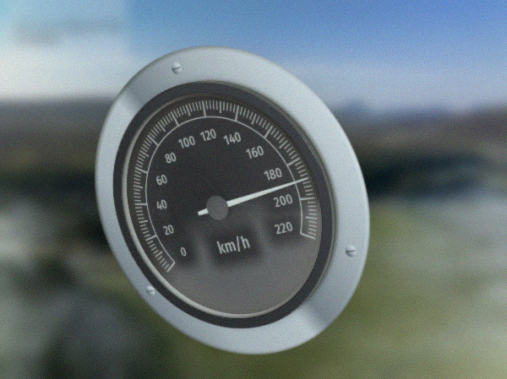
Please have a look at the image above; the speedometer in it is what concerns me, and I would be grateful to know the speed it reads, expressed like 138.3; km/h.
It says 190; km/h
